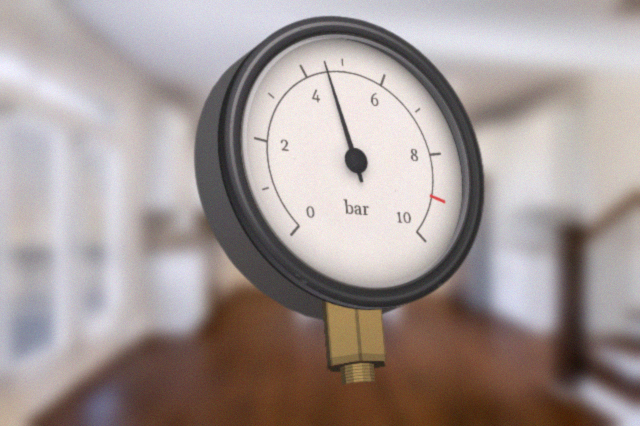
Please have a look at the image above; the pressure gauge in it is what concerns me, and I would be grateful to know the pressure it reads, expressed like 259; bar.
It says 4.5; bar
